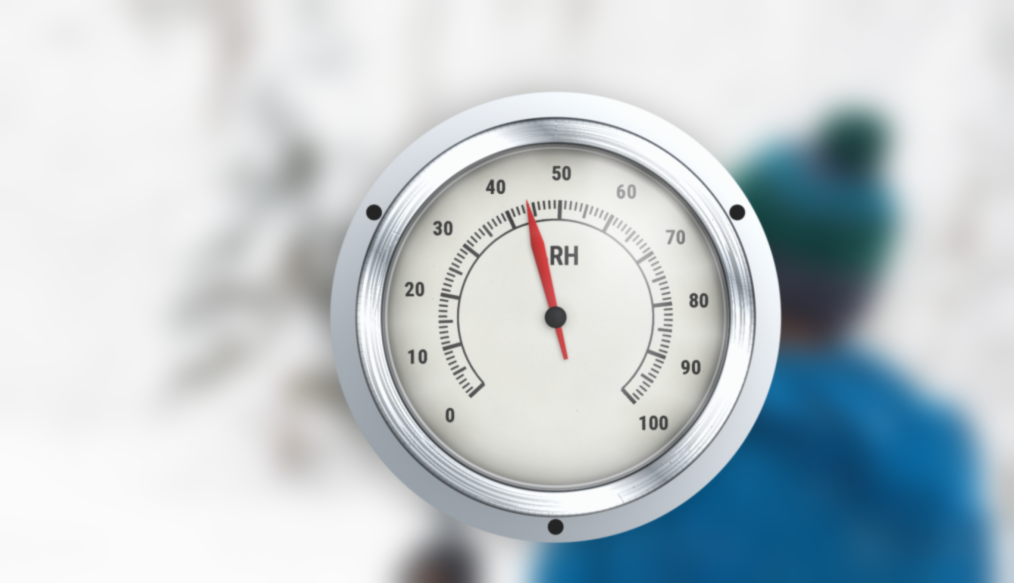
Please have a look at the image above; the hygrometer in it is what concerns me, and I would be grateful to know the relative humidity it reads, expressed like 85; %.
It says 44; %
